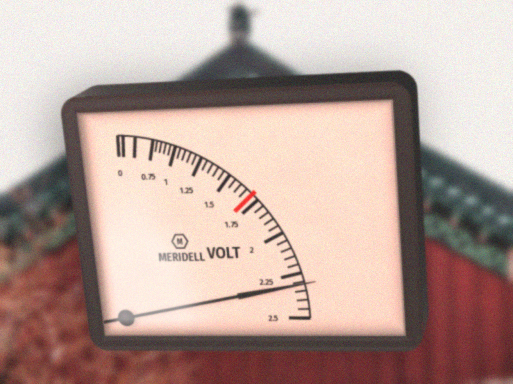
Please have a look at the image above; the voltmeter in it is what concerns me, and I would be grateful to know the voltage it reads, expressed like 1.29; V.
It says 2.3; V
